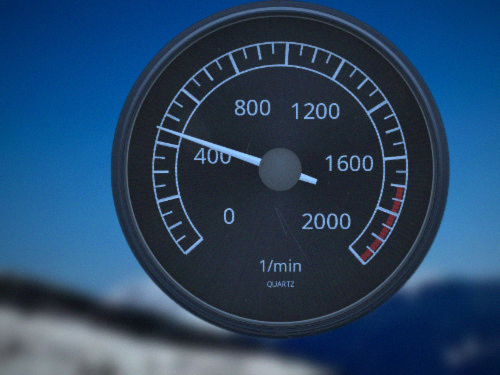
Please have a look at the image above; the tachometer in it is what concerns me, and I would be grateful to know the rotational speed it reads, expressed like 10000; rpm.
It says 450; rpm
